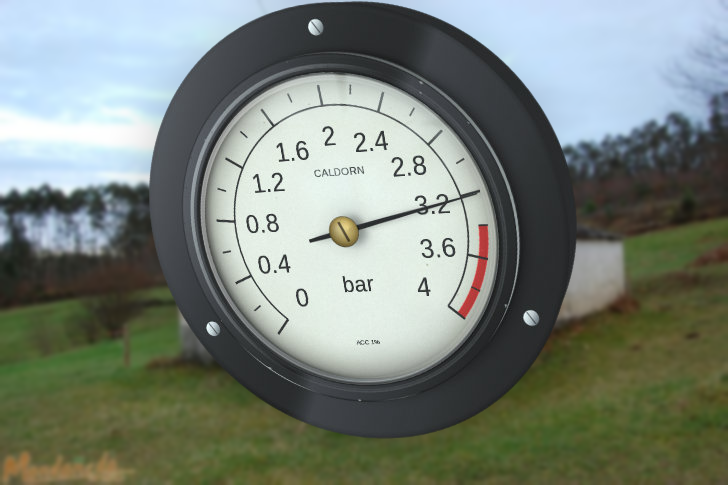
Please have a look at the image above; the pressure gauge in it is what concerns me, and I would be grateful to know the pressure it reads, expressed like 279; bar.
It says 3.2; bar
